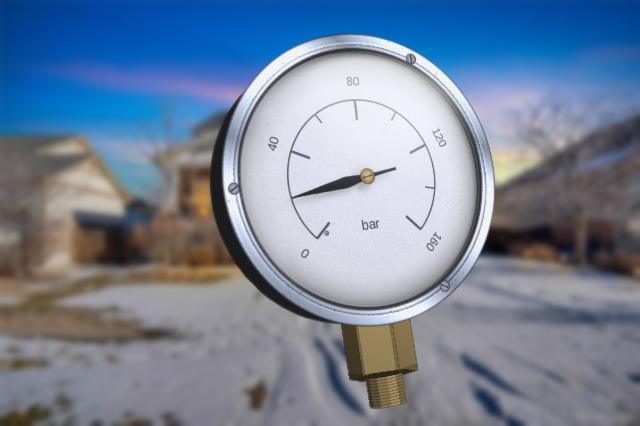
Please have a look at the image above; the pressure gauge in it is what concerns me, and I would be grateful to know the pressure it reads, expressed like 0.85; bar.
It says 20; bar
